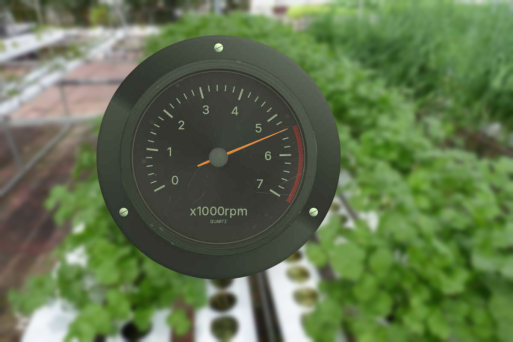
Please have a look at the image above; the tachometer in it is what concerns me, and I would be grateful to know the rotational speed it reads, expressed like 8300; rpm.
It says 5400; rpm
